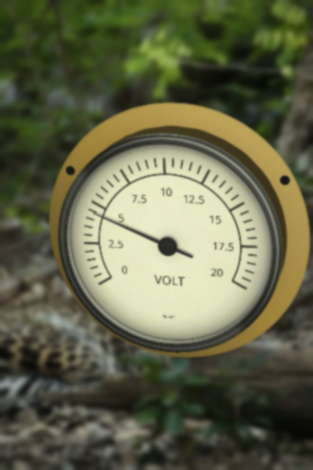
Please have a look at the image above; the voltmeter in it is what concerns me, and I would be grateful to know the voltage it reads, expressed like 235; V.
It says 4.5; V
